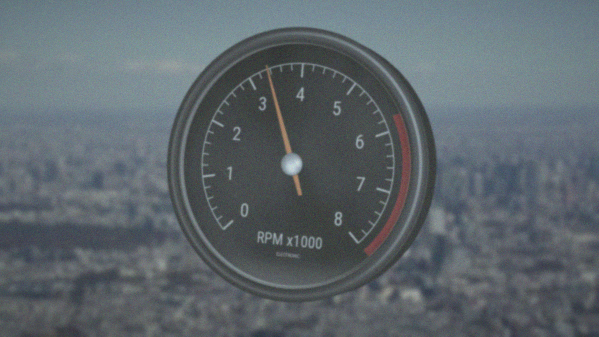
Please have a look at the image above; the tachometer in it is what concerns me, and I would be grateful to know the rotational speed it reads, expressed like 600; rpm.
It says 3400; rpm
